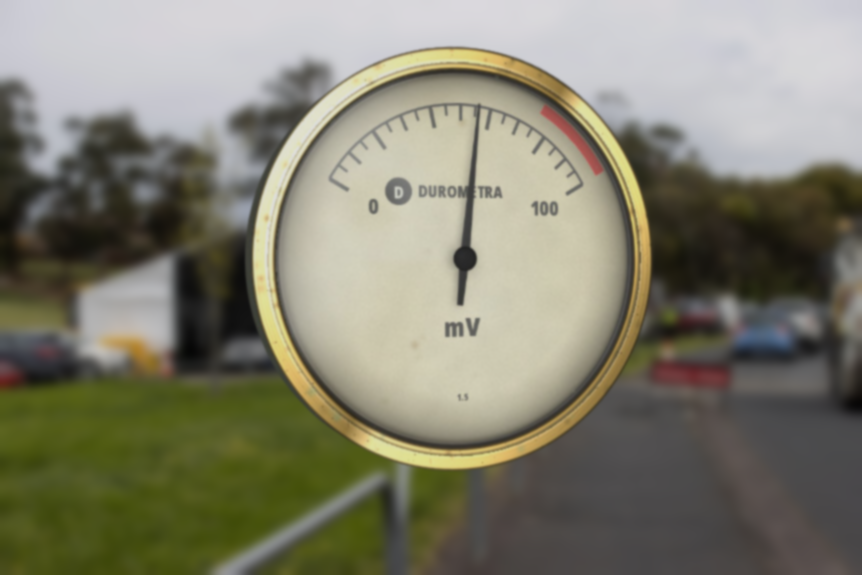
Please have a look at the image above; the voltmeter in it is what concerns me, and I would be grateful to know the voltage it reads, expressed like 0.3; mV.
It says 55; mV
